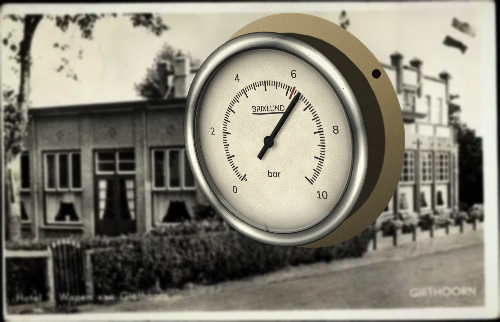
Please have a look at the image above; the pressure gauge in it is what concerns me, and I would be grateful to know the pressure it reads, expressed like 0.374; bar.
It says 6.5; bar
